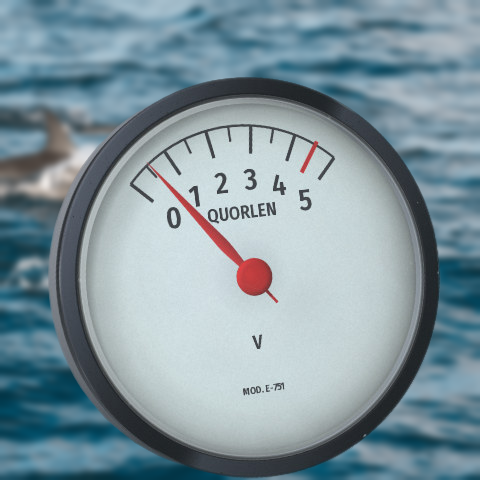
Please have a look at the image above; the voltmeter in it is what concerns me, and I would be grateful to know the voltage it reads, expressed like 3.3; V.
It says 0.5; V
